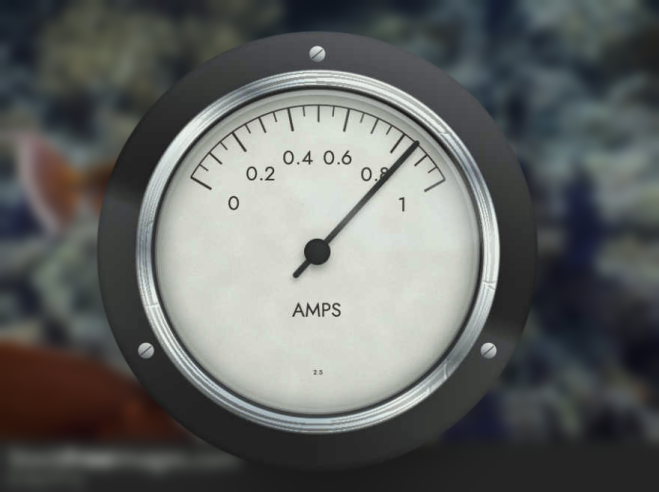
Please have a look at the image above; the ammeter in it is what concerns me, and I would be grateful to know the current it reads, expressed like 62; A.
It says 0.85; A
